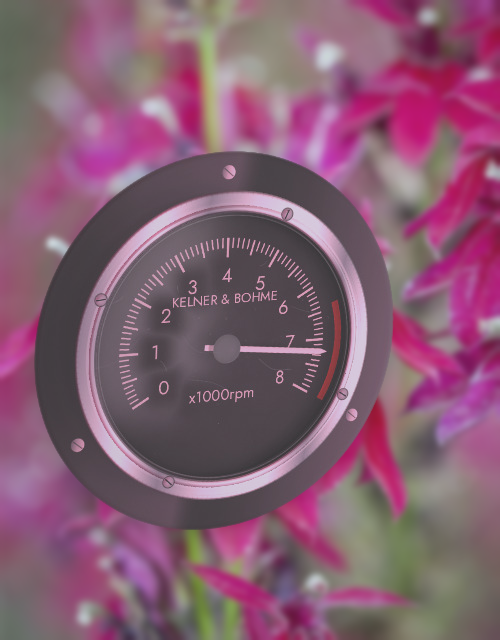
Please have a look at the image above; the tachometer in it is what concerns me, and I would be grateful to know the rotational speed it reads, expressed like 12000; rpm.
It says 7200; rpm
